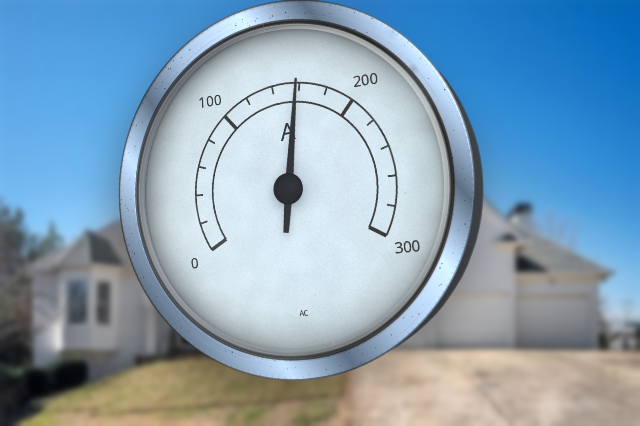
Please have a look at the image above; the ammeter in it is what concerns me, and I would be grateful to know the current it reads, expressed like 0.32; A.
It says 160; A
